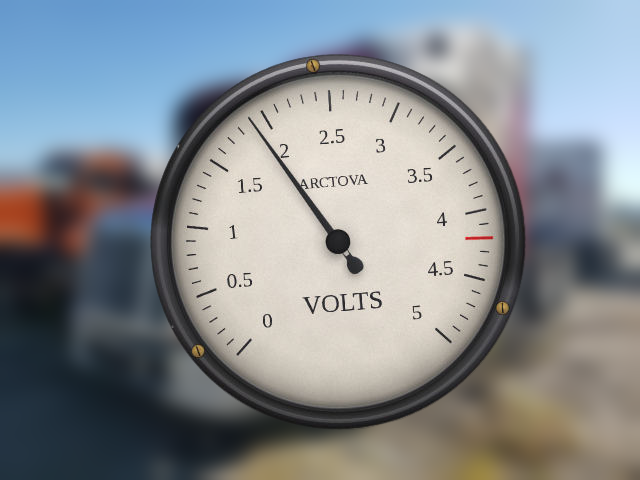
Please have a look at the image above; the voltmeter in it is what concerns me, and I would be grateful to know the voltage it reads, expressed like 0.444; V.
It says 1.9; V
